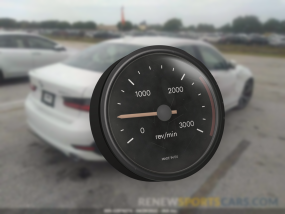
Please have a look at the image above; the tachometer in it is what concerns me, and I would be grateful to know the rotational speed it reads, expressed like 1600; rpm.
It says 400; rpm
